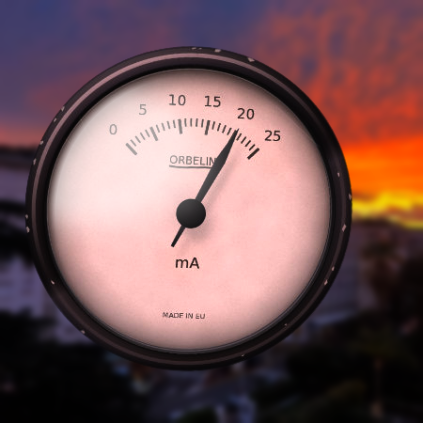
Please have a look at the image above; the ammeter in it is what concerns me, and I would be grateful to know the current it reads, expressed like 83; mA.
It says 20; mA
